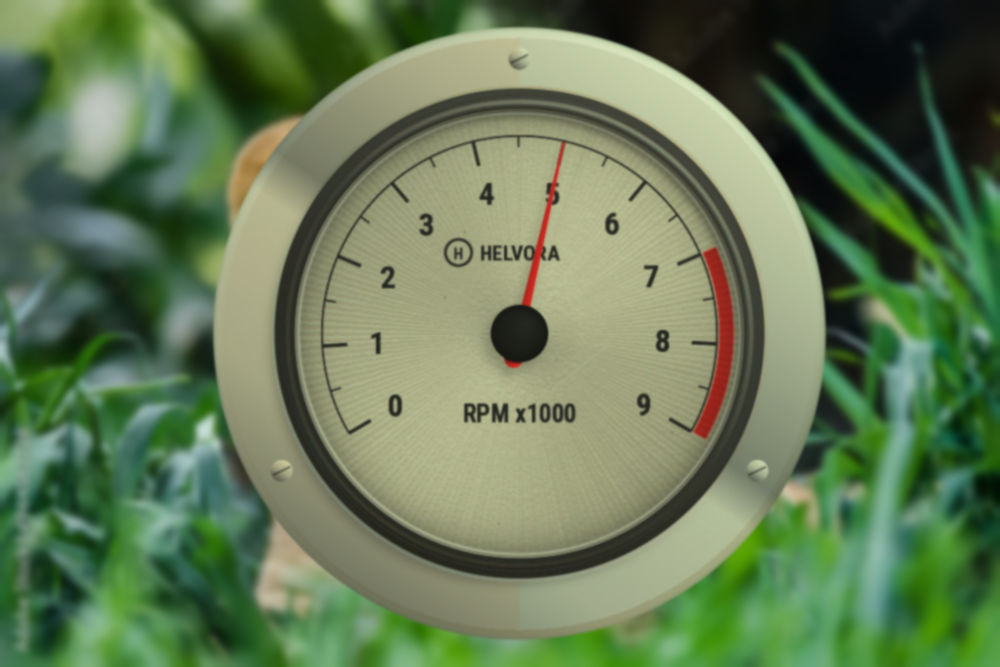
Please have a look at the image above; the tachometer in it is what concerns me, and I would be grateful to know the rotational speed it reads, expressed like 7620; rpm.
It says 5000; rpm
